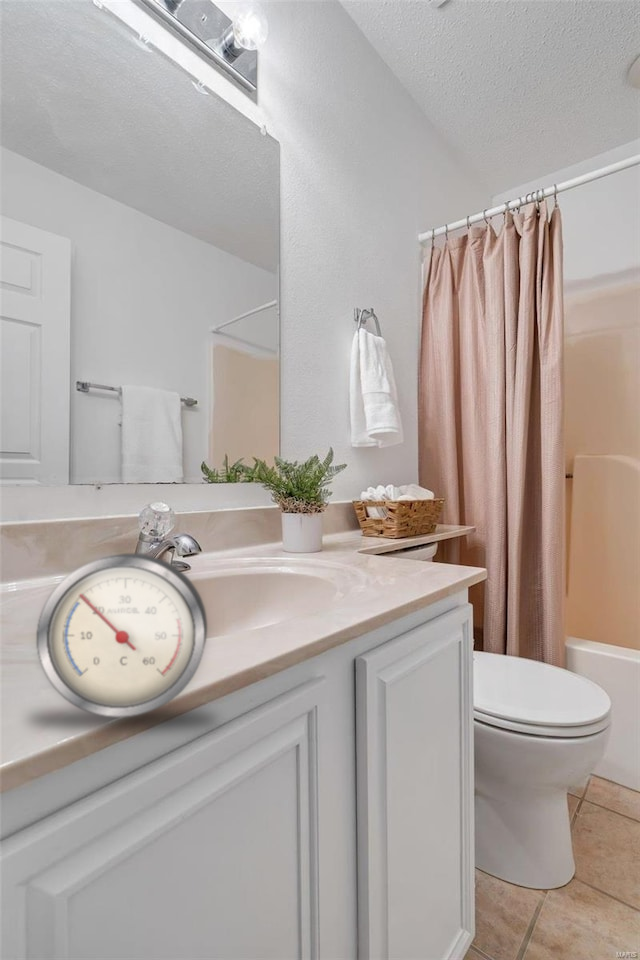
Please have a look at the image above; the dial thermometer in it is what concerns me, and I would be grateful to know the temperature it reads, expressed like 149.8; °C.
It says 20; °C
